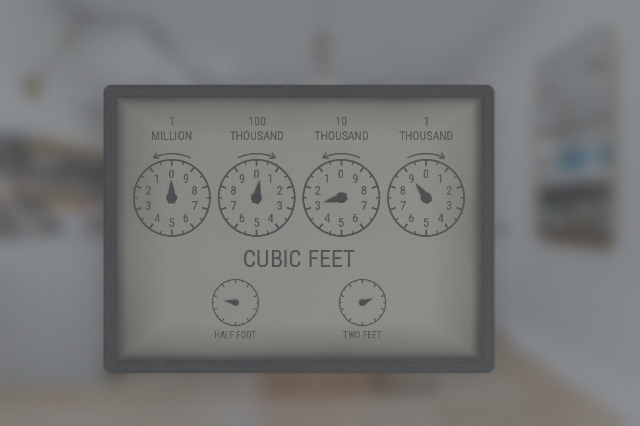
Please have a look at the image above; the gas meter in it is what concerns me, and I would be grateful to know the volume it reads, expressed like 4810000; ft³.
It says 2900; ft³
